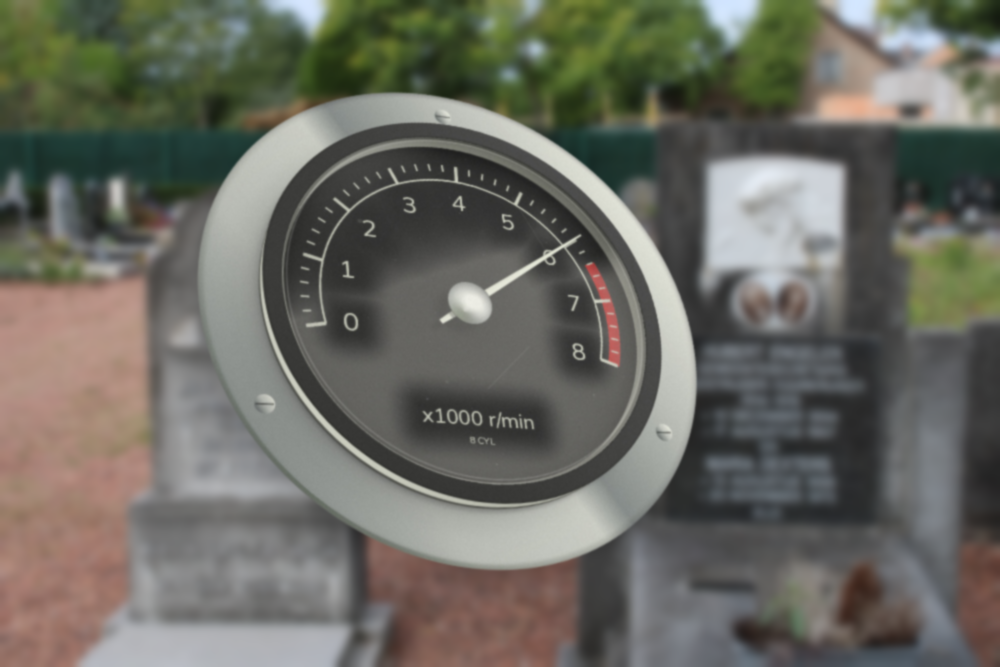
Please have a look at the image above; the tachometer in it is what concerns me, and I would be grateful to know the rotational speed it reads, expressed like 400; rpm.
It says 6000; rpm
